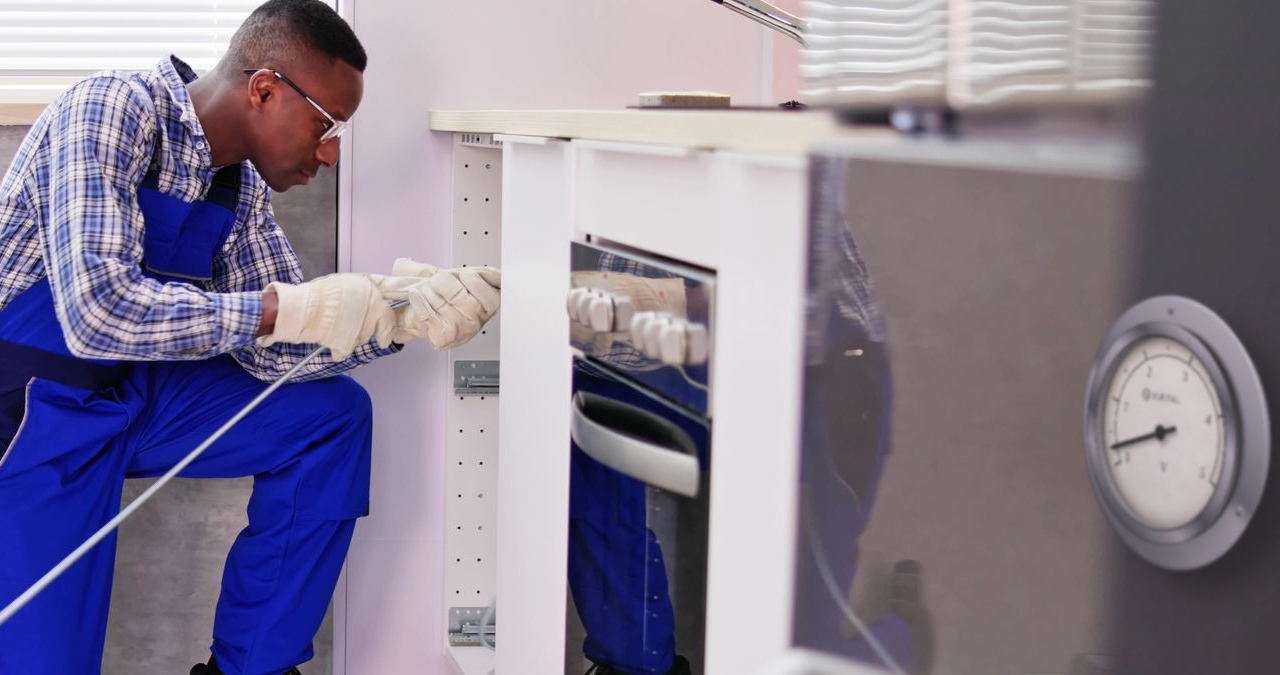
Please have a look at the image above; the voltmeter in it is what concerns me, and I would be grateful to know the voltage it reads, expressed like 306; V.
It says 0.25; V
